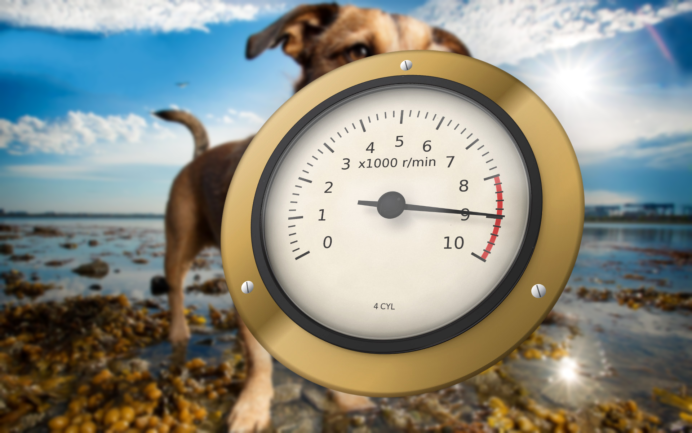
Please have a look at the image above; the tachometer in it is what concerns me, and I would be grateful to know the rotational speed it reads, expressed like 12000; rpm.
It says 9000; rpm
